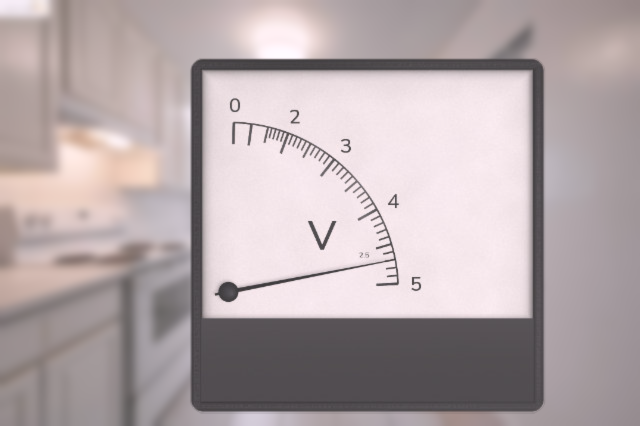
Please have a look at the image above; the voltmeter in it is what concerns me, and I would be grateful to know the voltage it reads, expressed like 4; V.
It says 4.7; V
